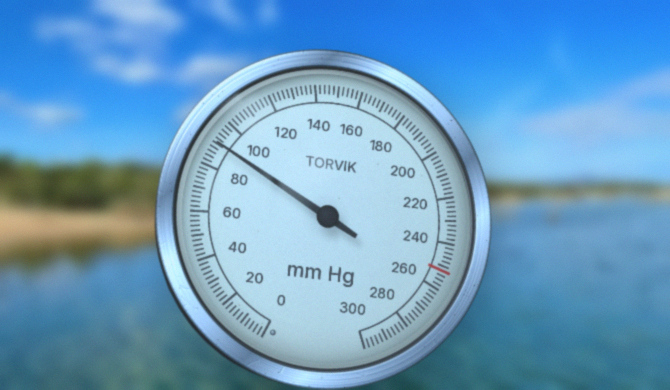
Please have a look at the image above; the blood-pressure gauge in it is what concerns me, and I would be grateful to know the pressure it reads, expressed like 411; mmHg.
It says 90; mmHg
